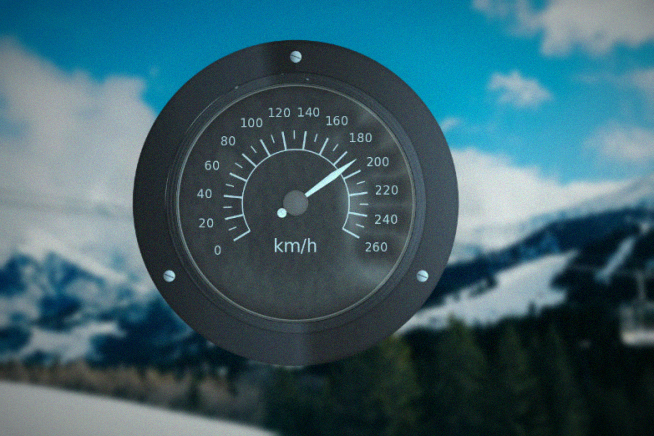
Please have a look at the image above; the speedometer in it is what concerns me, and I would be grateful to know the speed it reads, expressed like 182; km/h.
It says 190; km/h
